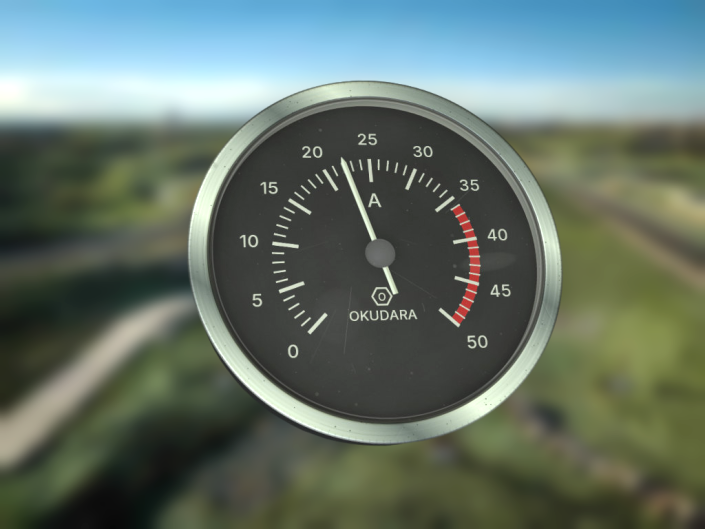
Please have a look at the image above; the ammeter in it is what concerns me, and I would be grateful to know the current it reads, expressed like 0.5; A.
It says 22; A
